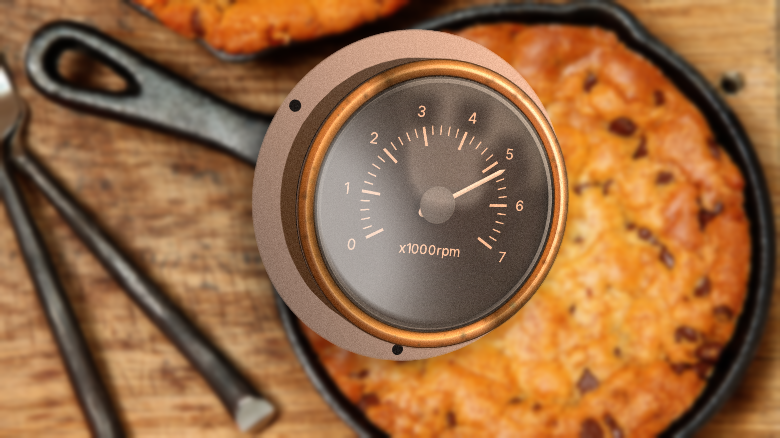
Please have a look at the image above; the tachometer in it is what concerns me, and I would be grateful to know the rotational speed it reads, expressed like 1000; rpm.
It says 5200; rpm
